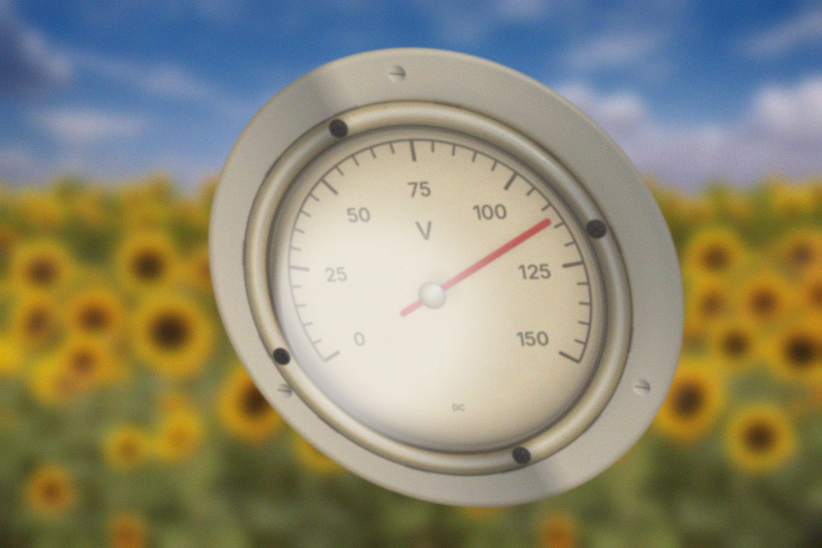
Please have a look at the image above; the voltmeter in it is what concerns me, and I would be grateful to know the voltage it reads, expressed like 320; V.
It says 112.5; V
